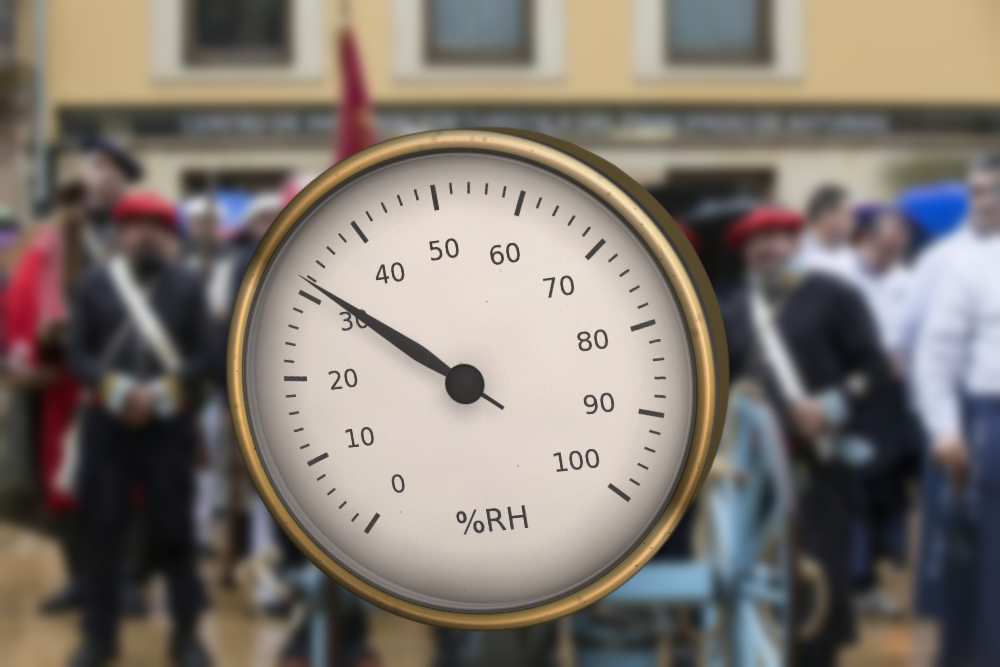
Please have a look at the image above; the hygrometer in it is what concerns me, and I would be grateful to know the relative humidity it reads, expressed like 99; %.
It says 32; %
